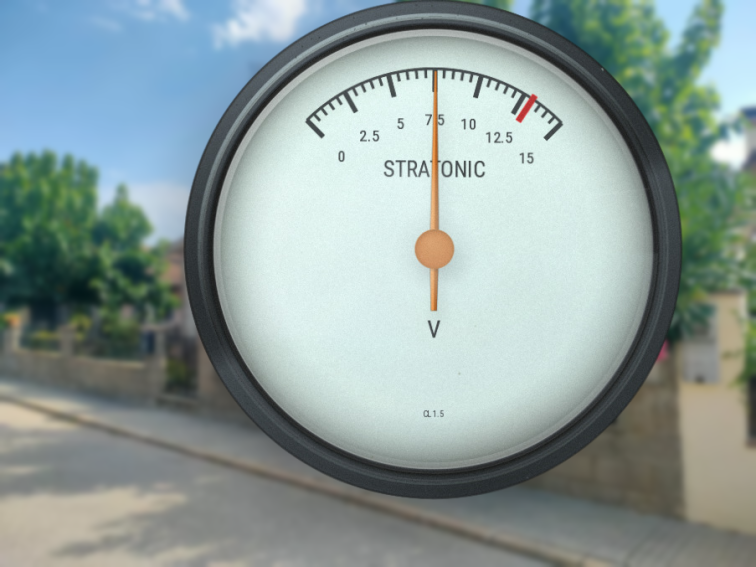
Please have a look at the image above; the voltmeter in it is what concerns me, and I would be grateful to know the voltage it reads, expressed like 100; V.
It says 7.5; V
